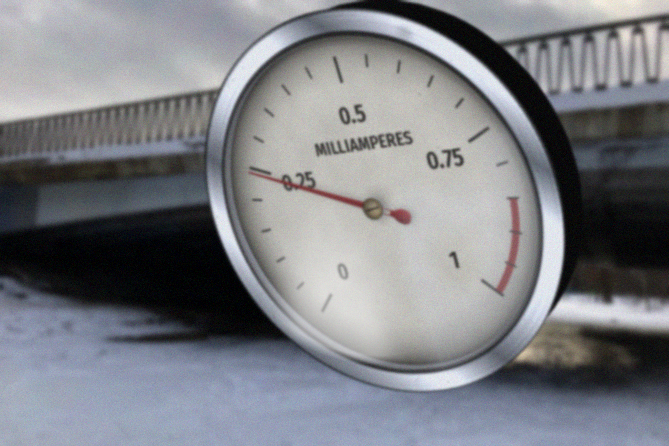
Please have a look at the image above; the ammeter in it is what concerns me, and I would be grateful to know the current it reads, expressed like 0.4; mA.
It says 0.25; mA
